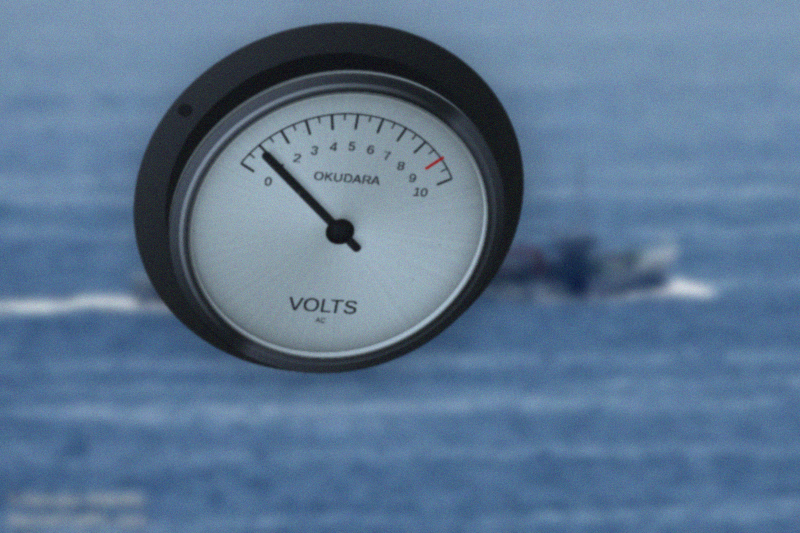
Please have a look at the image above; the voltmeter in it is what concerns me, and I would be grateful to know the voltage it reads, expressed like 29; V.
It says 1; V
